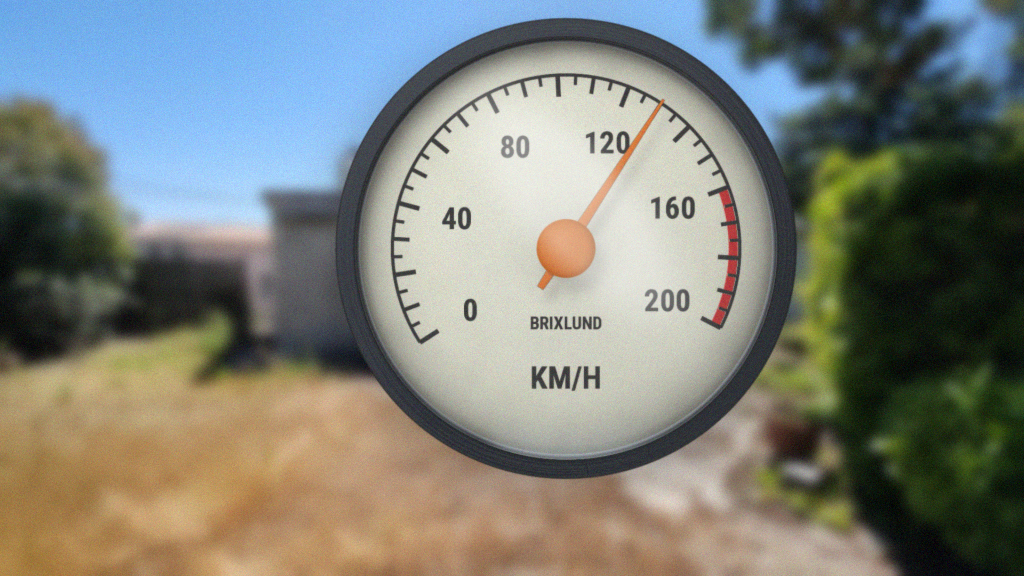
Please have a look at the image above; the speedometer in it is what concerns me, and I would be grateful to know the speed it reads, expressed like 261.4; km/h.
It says 130; km/h
